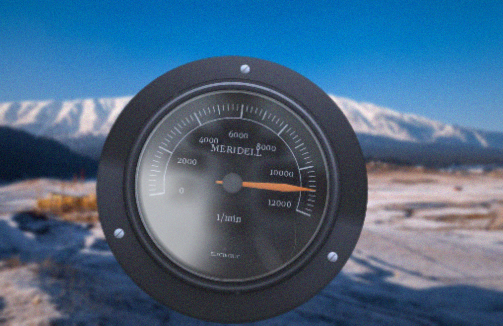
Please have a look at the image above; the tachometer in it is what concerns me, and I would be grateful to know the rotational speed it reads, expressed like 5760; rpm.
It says 11000; rpm
